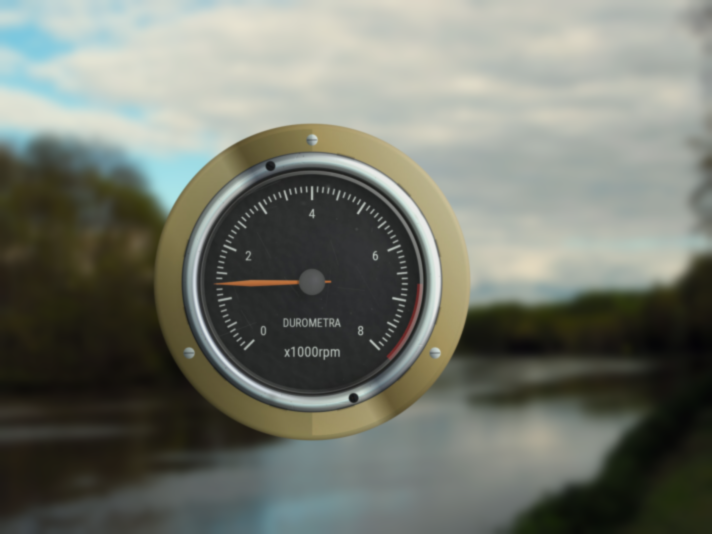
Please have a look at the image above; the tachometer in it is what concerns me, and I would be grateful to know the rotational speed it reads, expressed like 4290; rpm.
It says 1300; rpm
